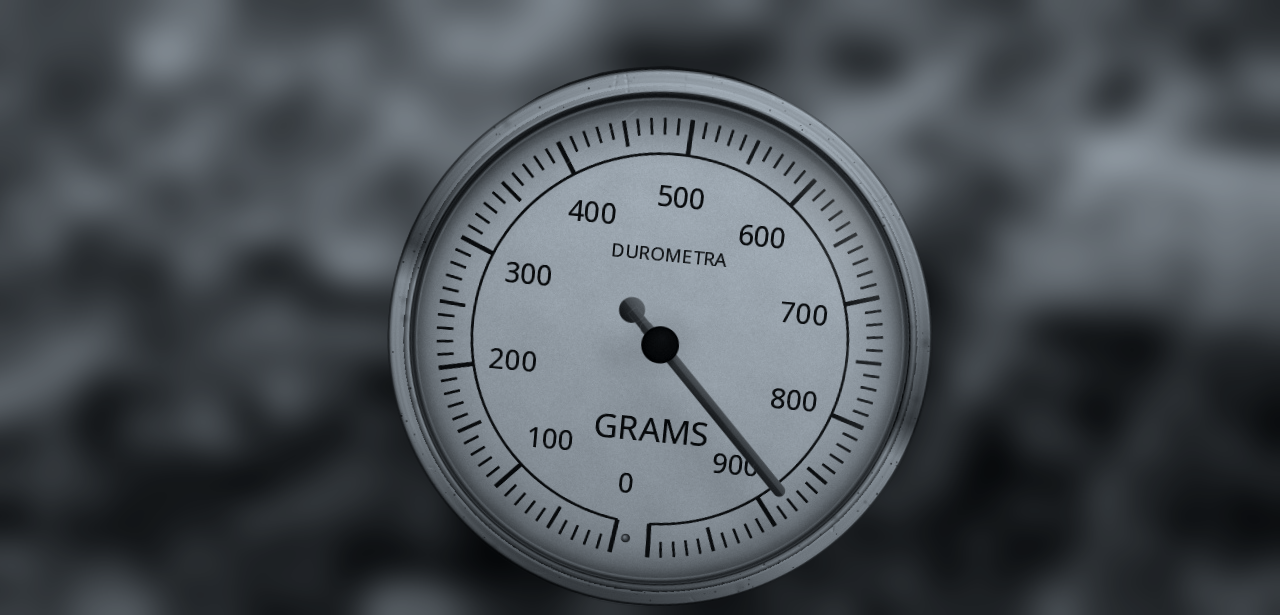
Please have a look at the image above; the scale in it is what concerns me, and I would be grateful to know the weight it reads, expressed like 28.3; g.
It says 880; g
